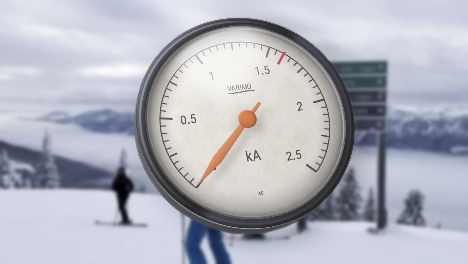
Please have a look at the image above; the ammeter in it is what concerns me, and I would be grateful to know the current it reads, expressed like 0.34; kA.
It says 0; kA
